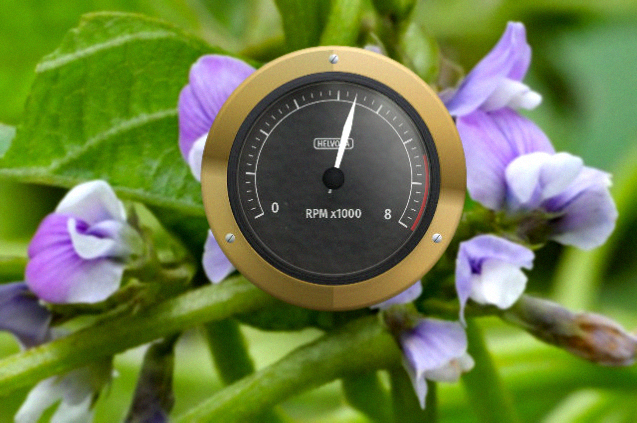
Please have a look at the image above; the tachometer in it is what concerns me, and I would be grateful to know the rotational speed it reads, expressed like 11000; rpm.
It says 4400; rpm
